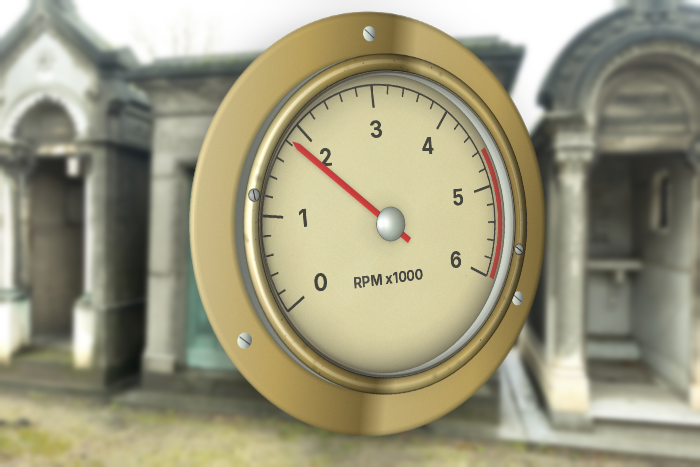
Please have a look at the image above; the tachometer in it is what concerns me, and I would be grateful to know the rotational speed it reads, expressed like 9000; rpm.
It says 1800; rpm
